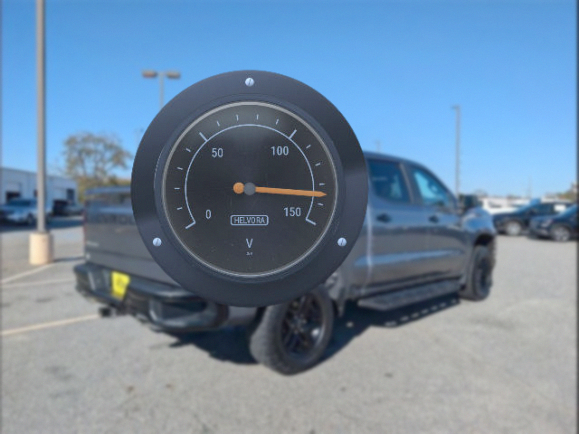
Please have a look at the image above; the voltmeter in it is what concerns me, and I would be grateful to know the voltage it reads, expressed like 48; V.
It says 135; V
